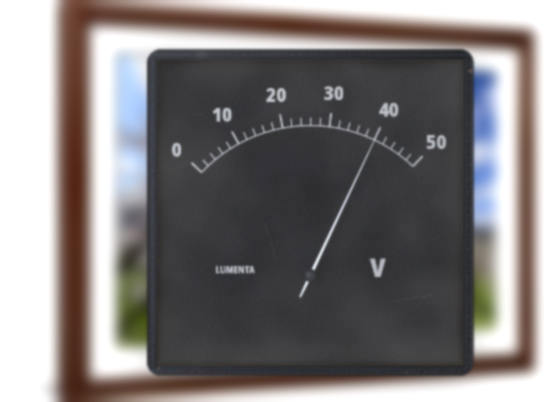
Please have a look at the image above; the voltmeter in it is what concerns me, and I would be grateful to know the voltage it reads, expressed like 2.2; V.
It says 40; V
